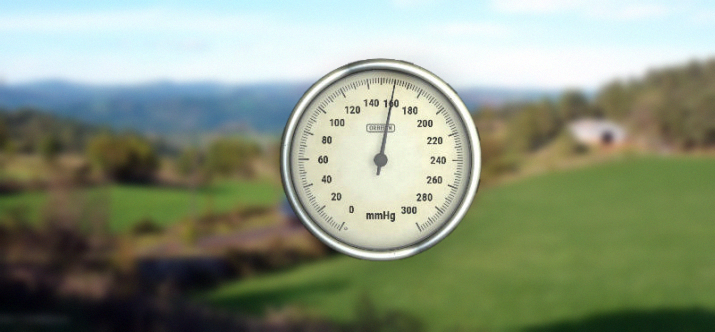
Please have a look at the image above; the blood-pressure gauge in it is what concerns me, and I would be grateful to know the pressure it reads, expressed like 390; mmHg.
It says 160; mmHg
